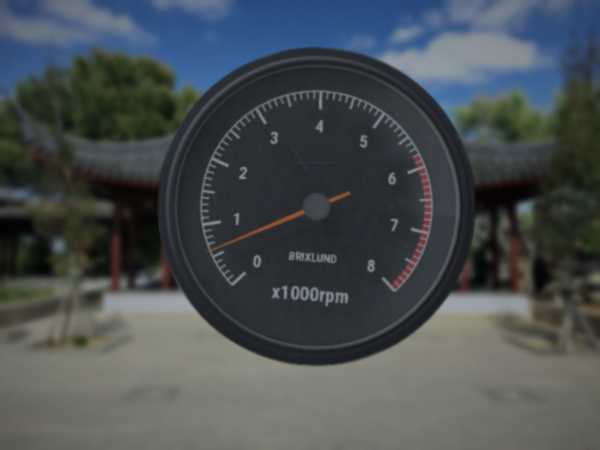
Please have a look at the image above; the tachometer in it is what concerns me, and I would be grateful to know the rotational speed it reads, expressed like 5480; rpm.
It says 600; rpm
